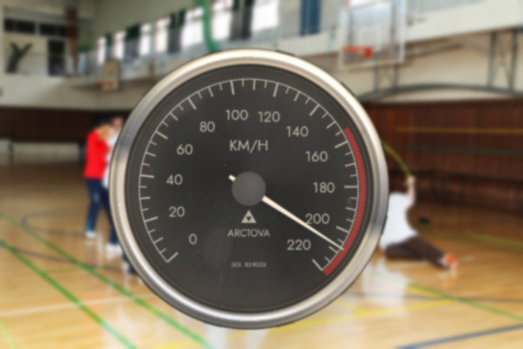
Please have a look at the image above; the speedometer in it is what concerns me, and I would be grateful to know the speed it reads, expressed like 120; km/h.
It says 207.5; km/h
